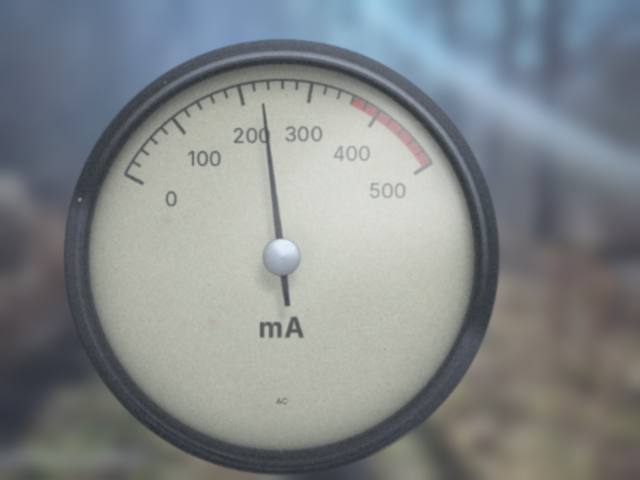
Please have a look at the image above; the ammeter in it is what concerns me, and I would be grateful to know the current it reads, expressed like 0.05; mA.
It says 230; mA
